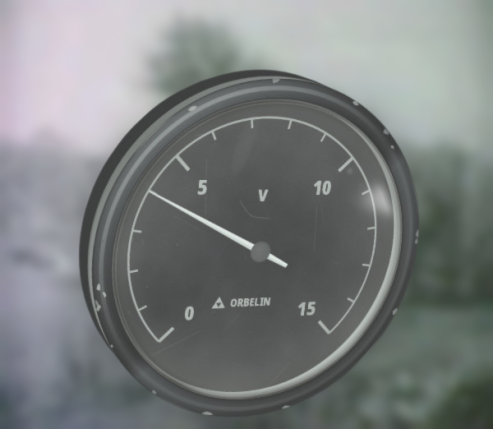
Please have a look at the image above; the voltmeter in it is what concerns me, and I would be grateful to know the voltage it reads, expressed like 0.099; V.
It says 4; V
